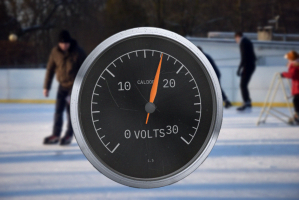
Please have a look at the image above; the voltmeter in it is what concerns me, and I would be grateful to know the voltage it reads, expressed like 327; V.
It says 17; V
